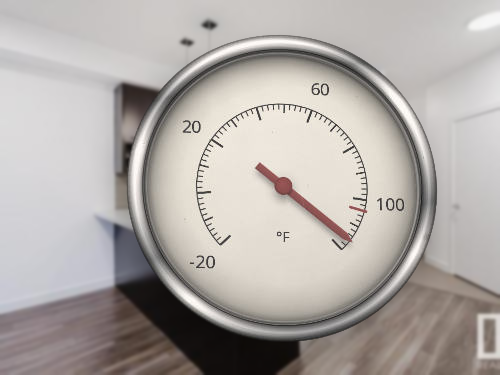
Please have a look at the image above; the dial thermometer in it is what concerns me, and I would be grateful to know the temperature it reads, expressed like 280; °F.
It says 116; °F
